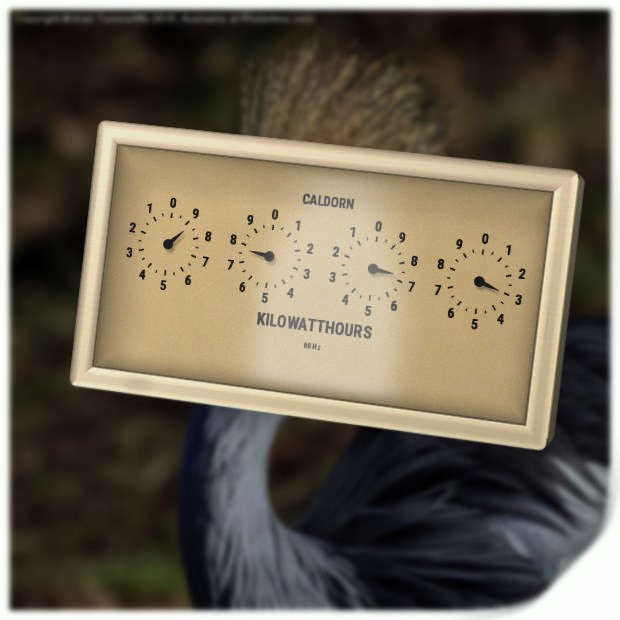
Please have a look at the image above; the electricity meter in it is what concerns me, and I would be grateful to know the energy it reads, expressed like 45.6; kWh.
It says 8773; kWh
